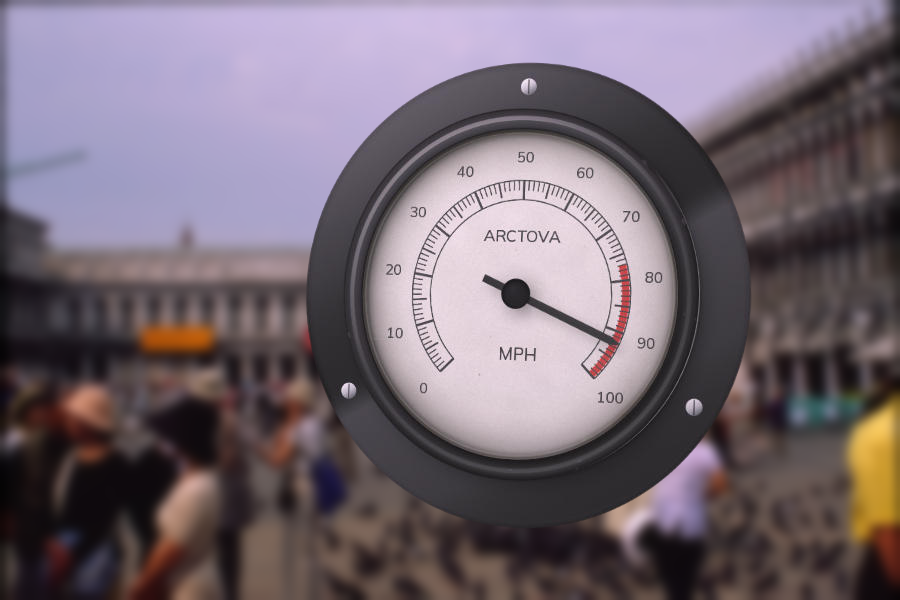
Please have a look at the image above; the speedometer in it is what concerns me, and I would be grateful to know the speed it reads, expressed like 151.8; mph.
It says 92; mph
